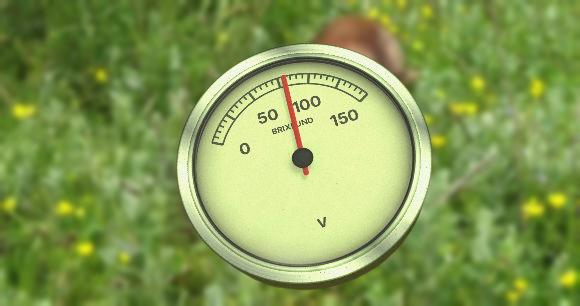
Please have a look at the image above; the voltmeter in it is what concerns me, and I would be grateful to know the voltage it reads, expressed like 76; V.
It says 80; V
